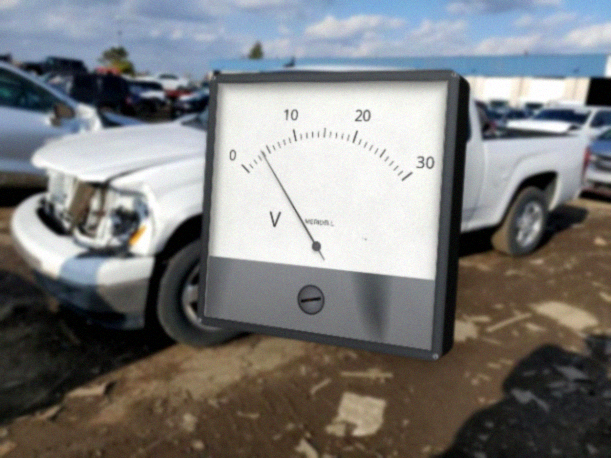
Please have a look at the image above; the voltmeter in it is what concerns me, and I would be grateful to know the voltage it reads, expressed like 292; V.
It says 4; V
